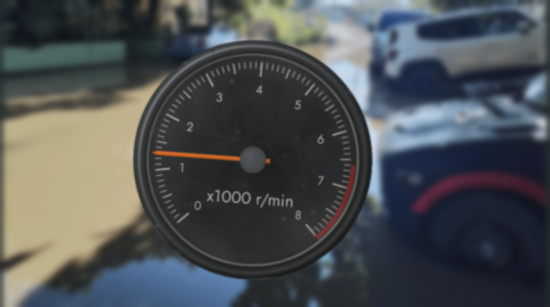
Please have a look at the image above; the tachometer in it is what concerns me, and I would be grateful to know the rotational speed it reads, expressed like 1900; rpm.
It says 1300; rpm
